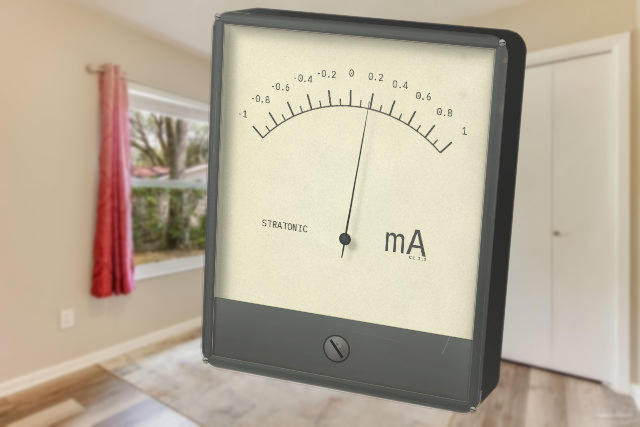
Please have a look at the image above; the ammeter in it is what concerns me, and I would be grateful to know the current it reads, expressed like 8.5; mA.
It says 0.2; mA
